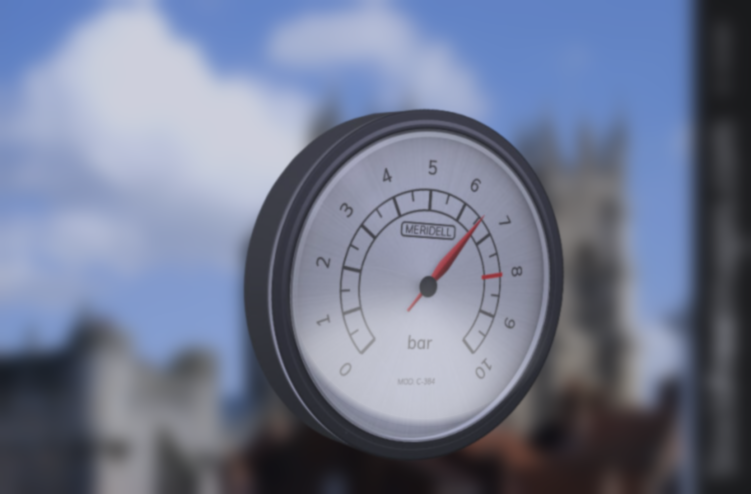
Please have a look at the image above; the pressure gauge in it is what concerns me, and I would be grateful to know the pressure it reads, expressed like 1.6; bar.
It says 6.5; bar
